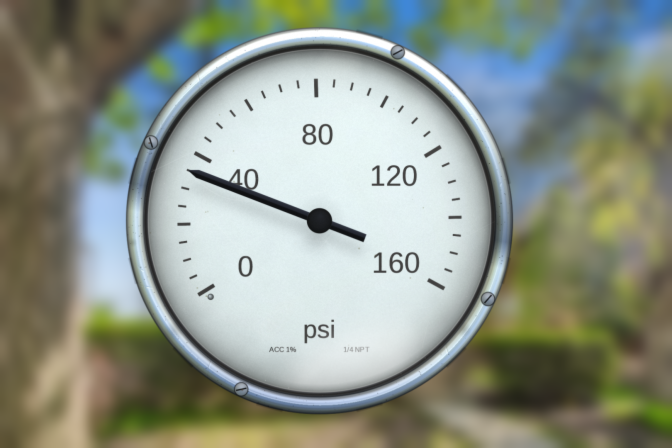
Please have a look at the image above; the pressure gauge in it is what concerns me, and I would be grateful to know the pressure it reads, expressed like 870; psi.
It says 35; psi
